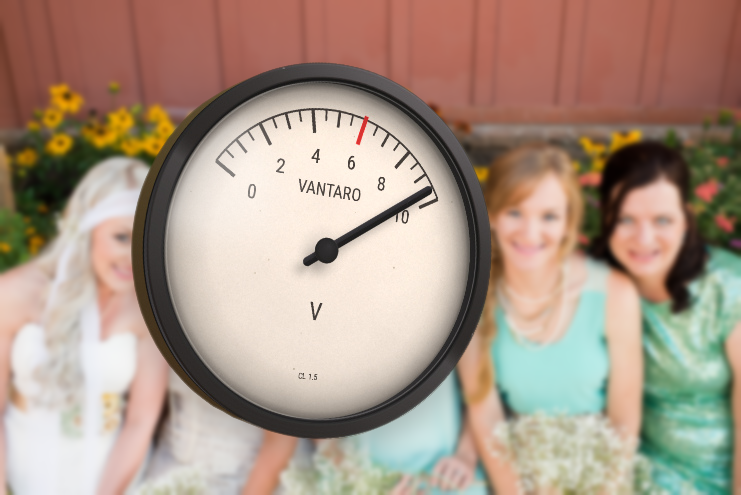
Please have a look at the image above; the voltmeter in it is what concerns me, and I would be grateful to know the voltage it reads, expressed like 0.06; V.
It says 9.5; V
